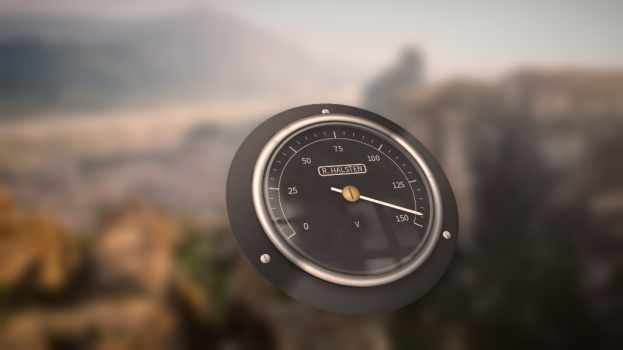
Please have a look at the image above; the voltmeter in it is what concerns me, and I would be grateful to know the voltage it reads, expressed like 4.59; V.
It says 145; V
